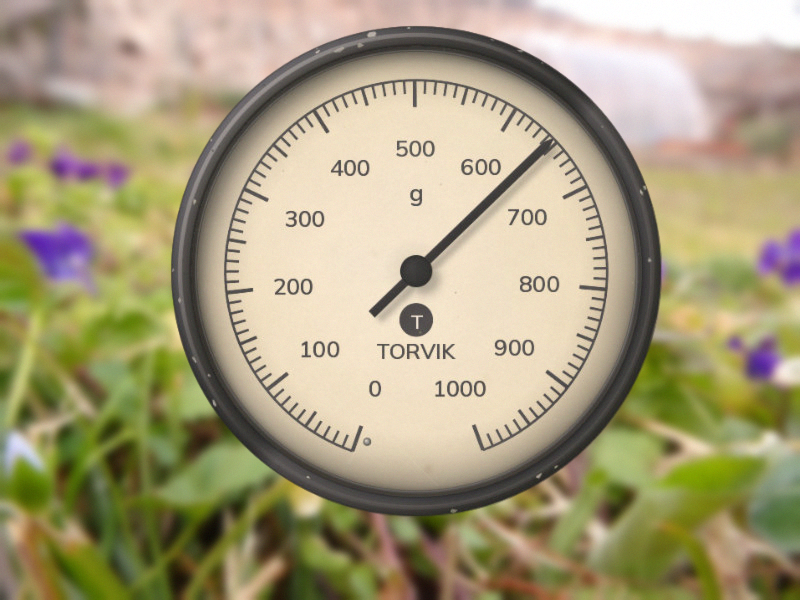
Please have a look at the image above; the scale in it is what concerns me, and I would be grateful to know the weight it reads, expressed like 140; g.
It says 645; g
